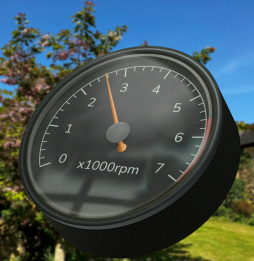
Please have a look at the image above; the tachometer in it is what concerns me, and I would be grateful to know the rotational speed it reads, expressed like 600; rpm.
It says 2600; rpm
